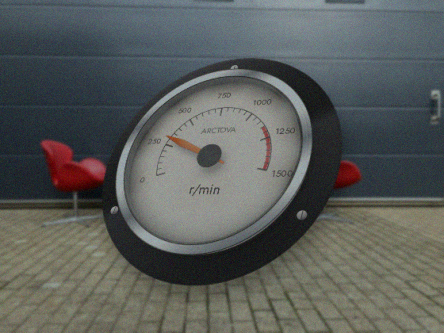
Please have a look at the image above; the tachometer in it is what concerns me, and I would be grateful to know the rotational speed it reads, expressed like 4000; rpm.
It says 300; rpm
